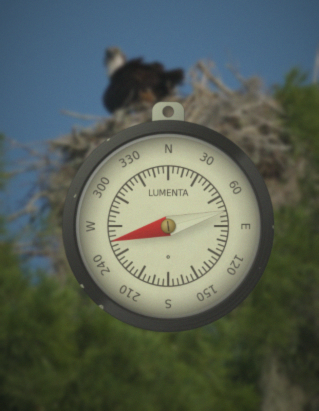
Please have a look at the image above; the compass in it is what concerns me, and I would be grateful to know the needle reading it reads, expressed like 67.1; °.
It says 255; °
